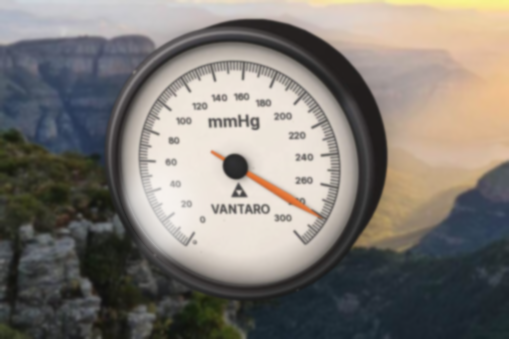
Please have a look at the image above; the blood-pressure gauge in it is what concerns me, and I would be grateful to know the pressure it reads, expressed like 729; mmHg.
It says 280; mmHg
